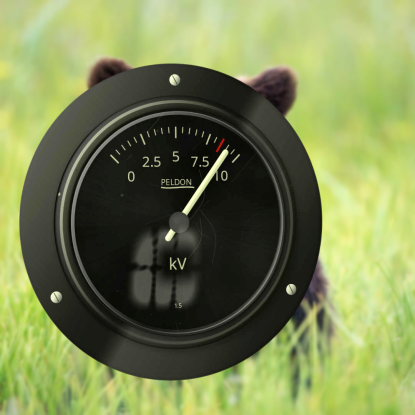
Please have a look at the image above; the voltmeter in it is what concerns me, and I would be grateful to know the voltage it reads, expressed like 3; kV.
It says 9; kV
